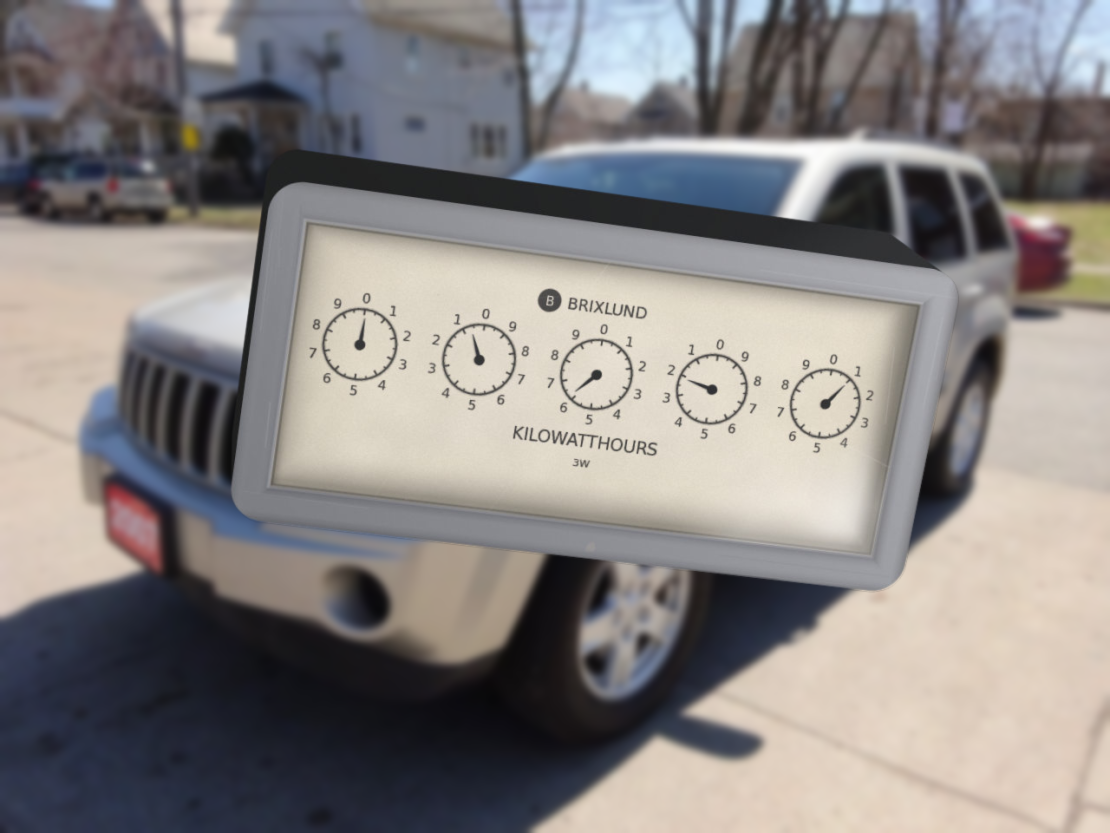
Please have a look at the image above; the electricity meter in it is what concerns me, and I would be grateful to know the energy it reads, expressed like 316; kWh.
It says 621; kWh
